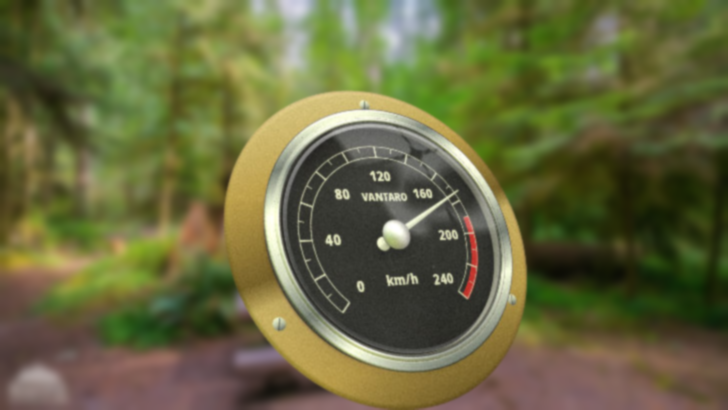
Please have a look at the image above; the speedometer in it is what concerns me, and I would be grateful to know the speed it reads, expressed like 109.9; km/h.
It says 175; km/h
